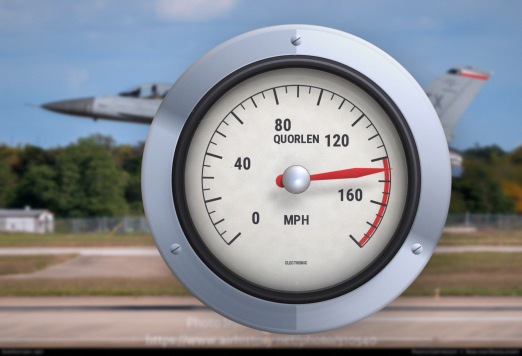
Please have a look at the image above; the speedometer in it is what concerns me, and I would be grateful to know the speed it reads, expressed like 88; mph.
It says 145; mph
